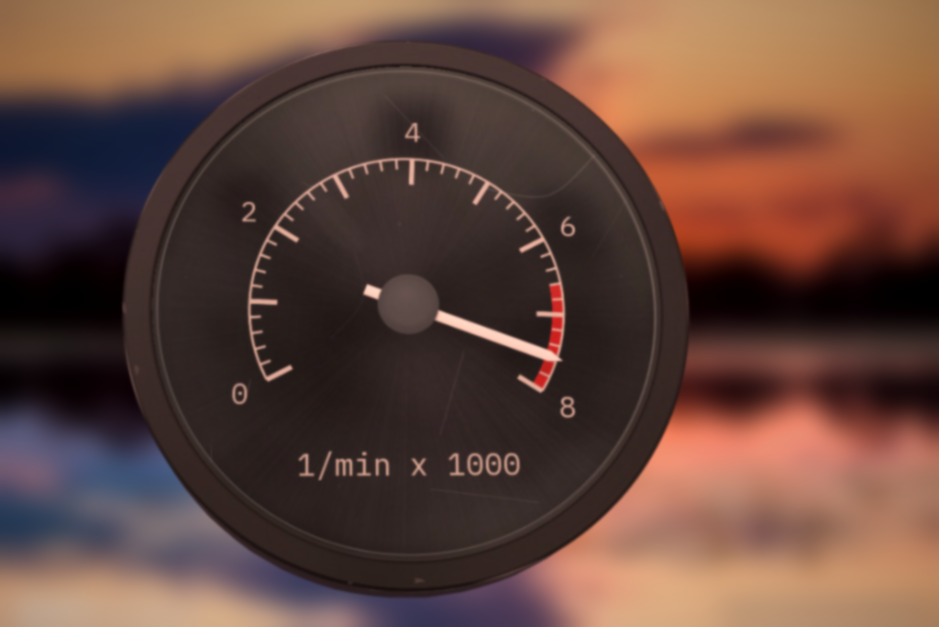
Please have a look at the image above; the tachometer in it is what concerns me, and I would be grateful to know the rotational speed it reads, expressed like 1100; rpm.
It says 7600; rpm
